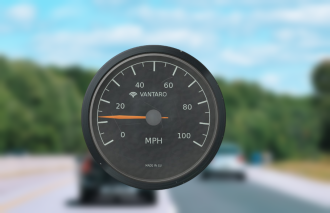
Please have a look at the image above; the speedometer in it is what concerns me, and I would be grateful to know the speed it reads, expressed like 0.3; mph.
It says 12.5; mph
